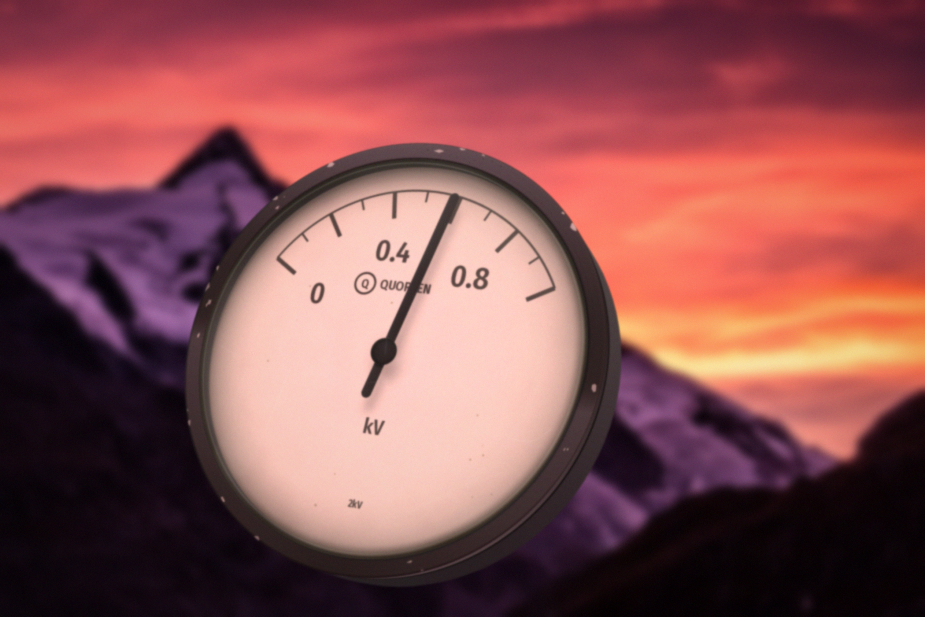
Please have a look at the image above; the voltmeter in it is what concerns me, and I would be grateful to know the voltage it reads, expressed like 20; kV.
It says 0.6; kV
